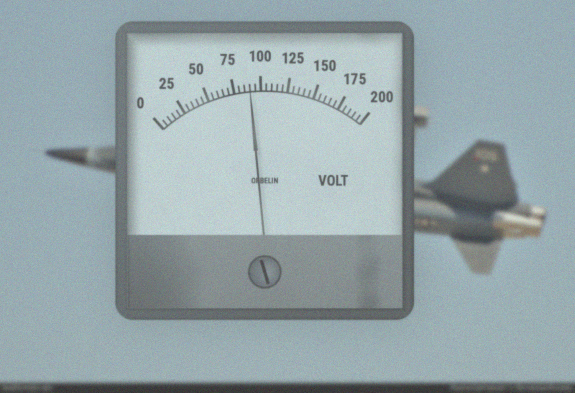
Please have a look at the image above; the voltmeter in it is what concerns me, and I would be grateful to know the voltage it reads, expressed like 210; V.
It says 90; V
